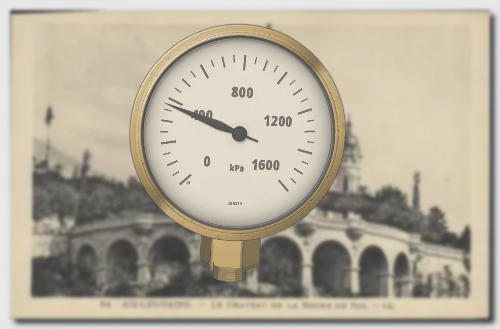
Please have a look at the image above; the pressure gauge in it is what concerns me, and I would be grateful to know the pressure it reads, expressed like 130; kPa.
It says 375; kPa
